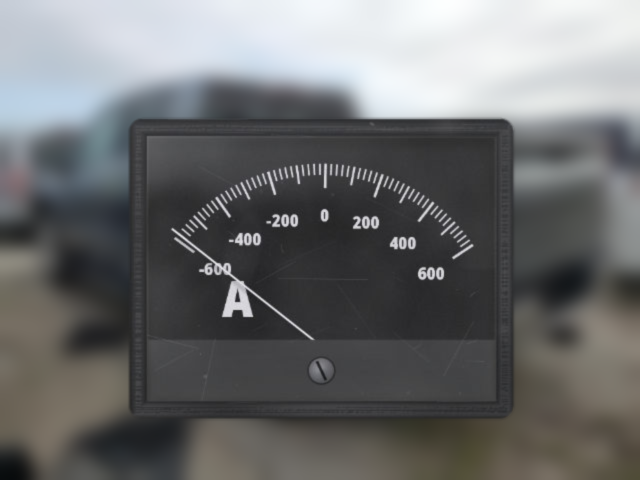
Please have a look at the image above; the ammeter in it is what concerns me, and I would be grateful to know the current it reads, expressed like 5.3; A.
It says -580; A
